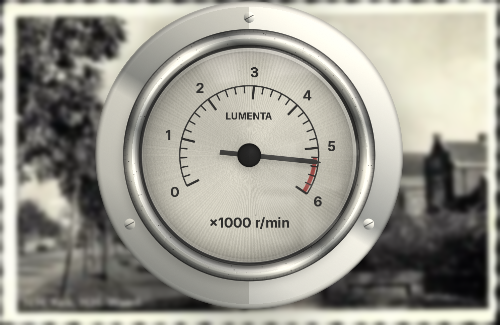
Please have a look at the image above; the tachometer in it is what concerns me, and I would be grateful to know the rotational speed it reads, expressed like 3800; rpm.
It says 5300; rpm
